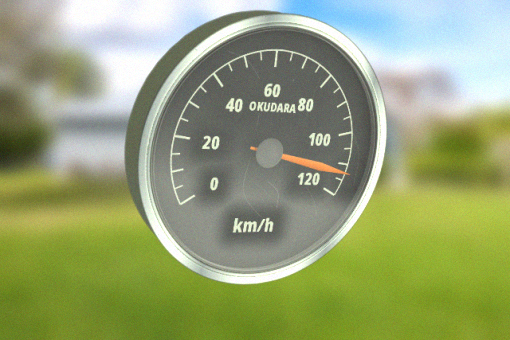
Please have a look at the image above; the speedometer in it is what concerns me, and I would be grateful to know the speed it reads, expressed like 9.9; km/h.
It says 112.5; km/h
